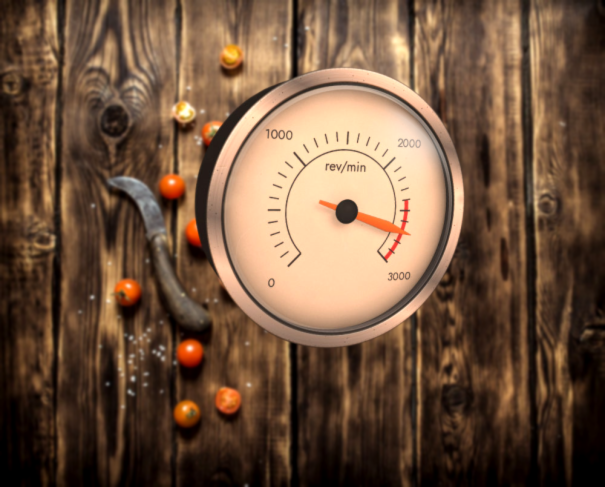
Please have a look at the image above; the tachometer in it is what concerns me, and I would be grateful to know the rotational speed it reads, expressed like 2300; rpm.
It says 2700; rpm
